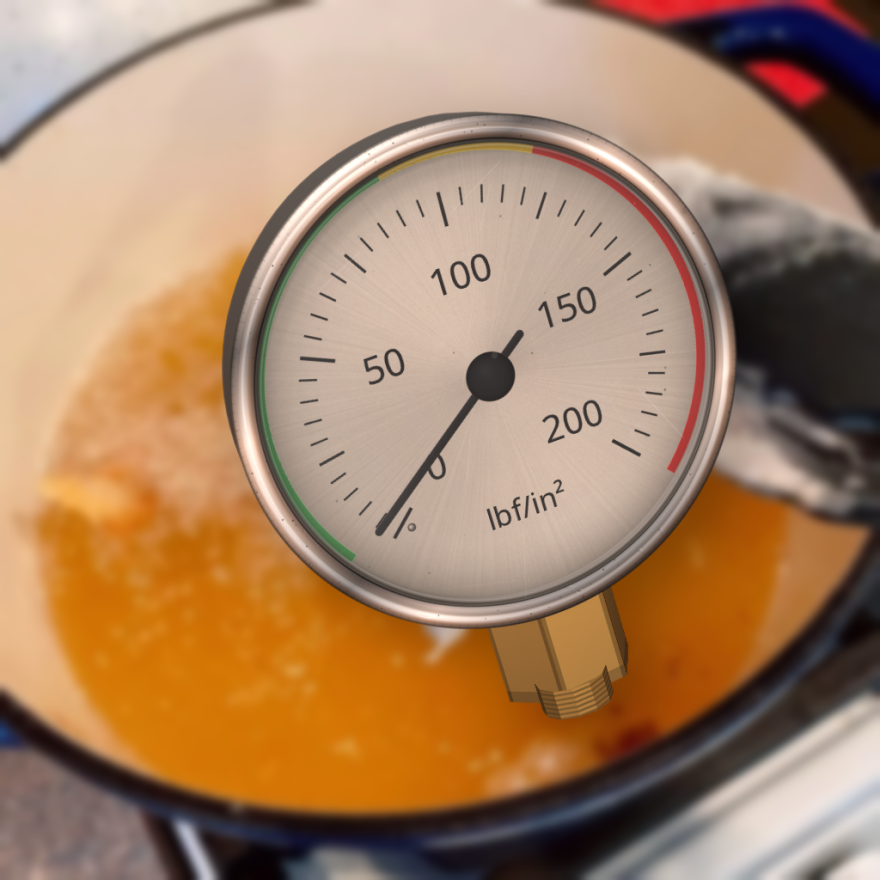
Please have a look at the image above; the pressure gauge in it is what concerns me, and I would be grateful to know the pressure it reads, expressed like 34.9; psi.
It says 5; psi
